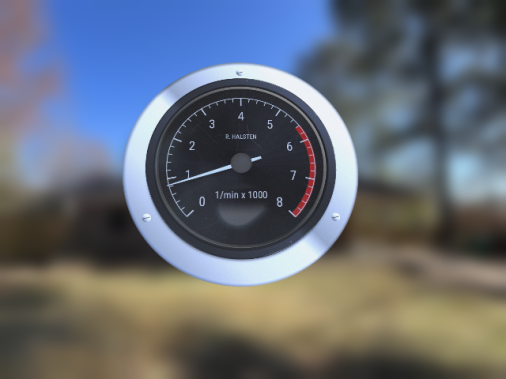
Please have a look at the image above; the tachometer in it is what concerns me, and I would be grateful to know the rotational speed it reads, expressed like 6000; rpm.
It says 800; rpm
